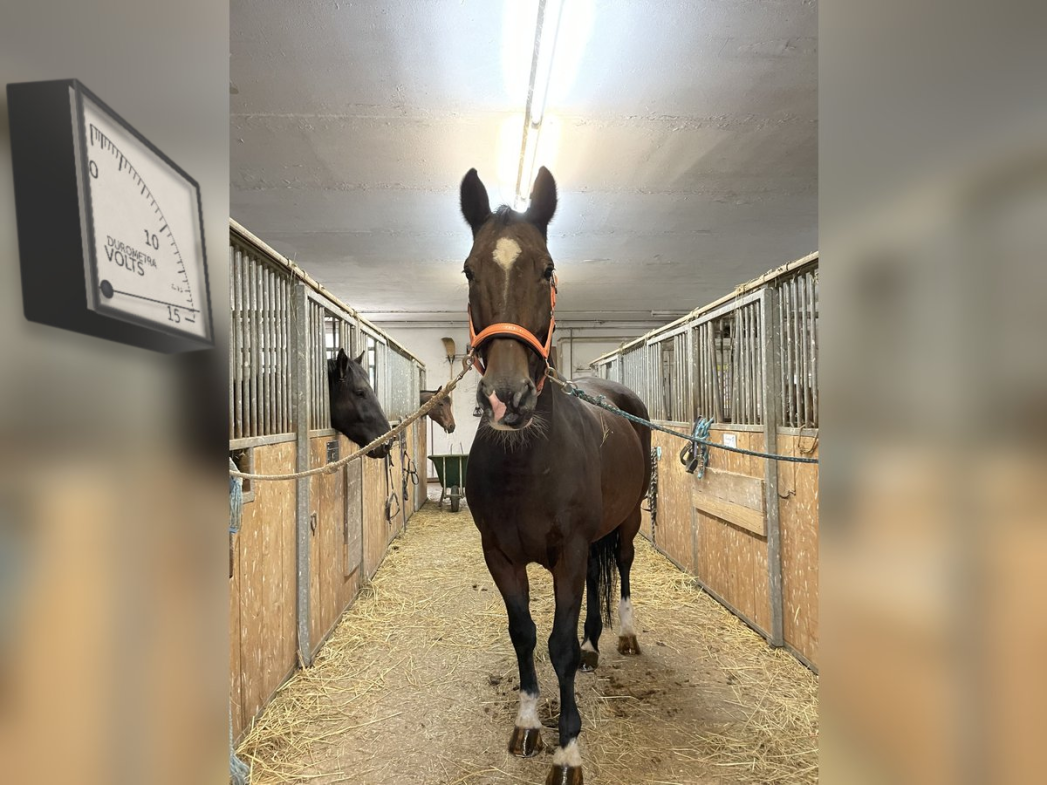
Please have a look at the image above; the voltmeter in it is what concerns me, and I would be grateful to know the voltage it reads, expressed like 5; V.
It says 14.5; V
